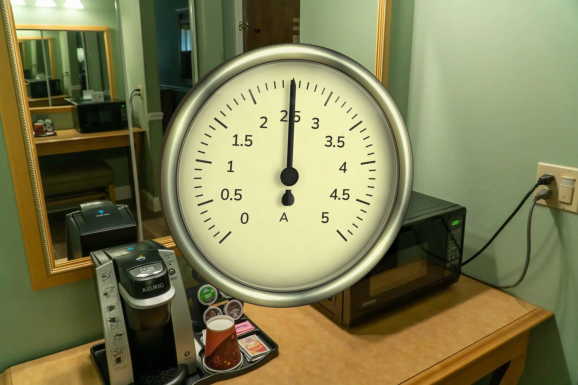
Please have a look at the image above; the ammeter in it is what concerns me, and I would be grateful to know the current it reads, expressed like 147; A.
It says 2.5; A
